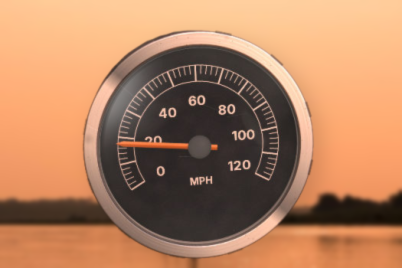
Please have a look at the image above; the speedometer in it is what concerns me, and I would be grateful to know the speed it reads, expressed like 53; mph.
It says 18; mph
